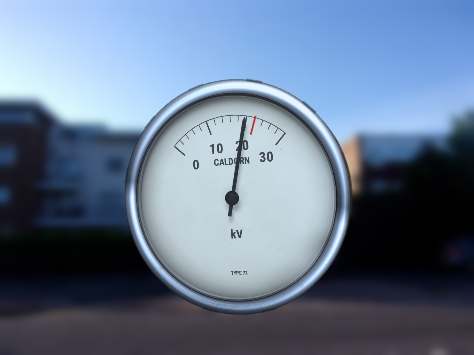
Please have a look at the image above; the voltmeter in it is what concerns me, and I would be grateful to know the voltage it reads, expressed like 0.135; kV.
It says 20; kV
